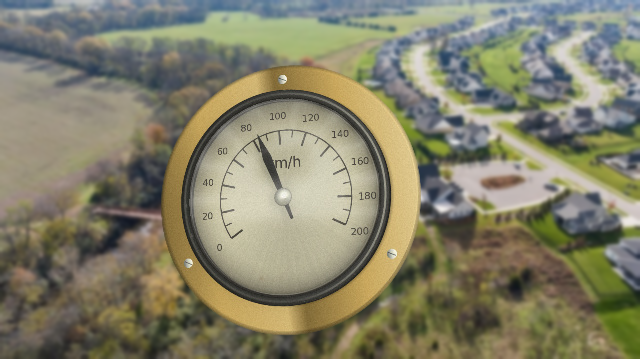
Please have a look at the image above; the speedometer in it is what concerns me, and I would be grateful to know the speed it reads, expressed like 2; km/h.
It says 85; km/h
